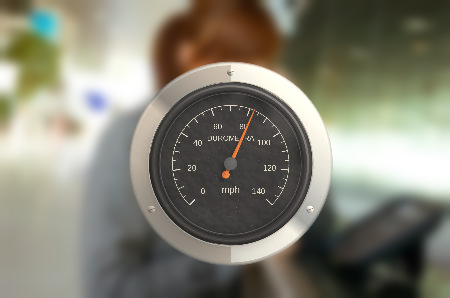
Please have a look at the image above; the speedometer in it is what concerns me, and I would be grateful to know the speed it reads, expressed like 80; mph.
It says 82.5; mph
